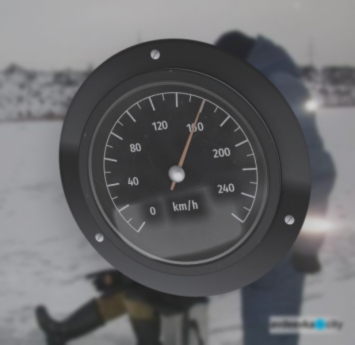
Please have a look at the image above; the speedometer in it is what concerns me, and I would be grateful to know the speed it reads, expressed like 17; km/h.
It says 160; km/h
